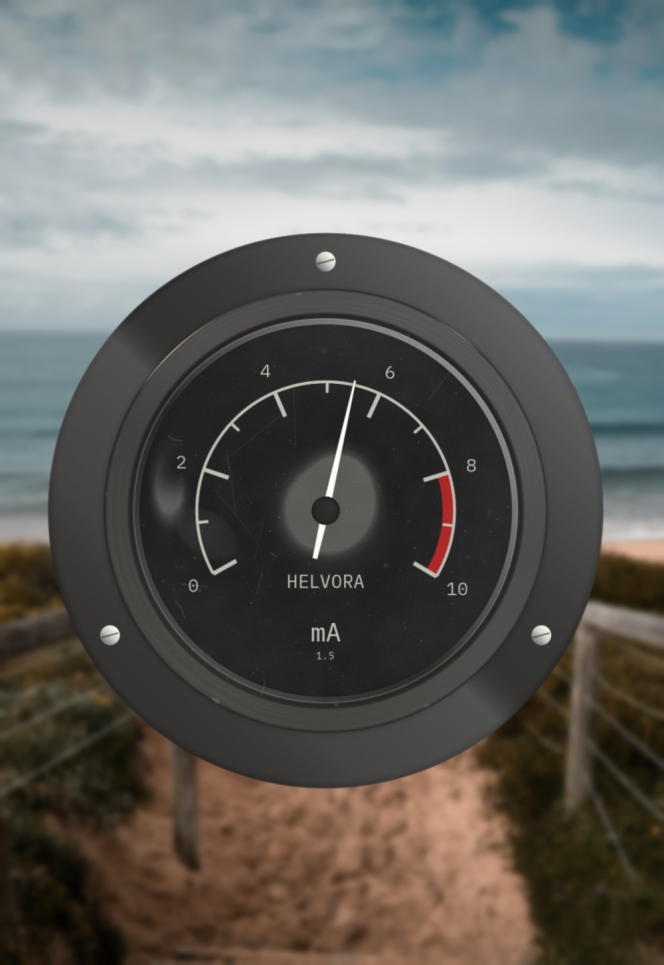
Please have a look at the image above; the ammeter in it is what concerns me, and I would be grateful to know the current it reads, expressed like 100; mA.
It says 5.5; mA
